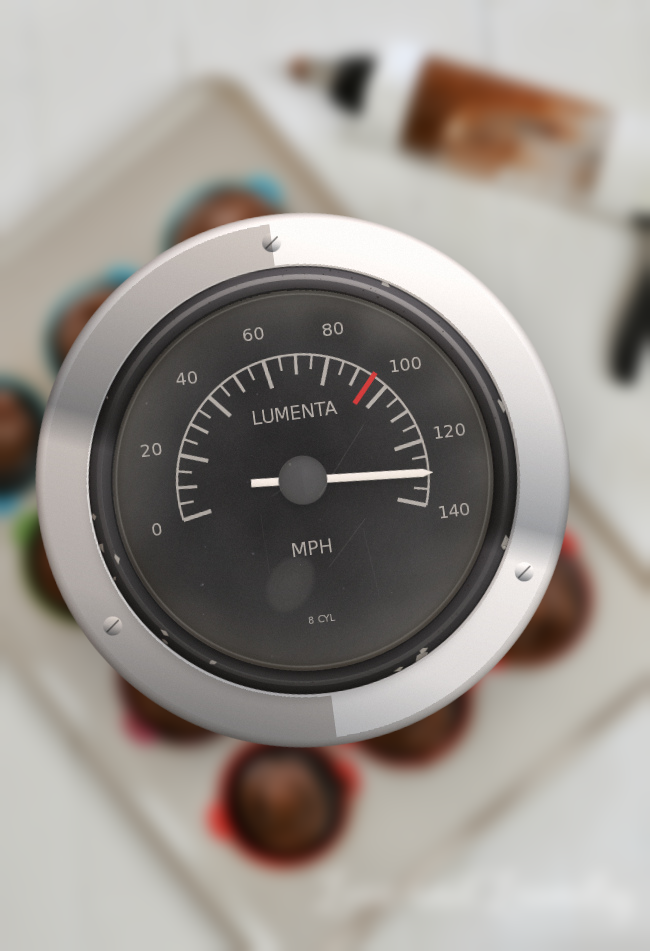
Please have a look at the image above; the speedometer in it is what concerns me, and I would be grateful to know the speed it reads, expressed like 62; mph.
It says 130; mph
